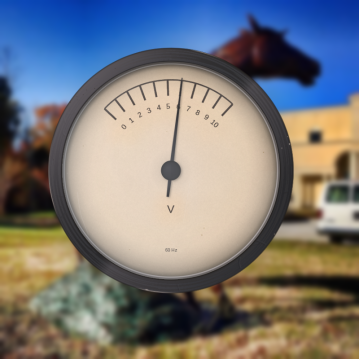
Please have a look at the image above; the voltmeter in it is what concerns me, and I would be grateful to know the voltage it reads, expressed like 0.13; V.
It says 6; V
